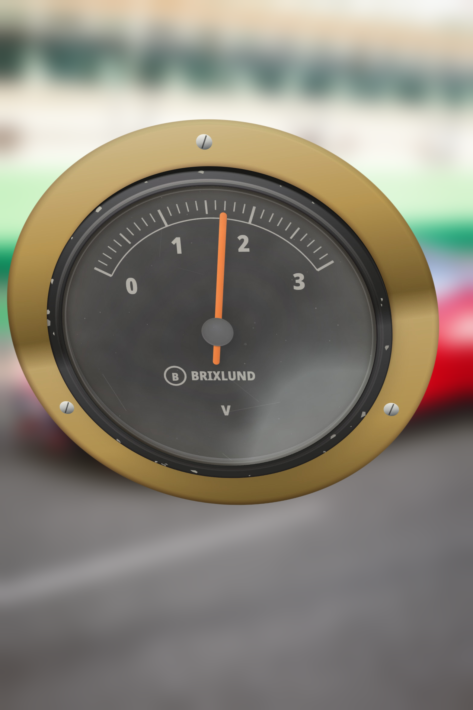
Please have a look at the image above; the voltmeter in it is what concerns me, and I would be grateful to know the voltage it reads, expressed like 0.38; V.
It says 1.7; V
